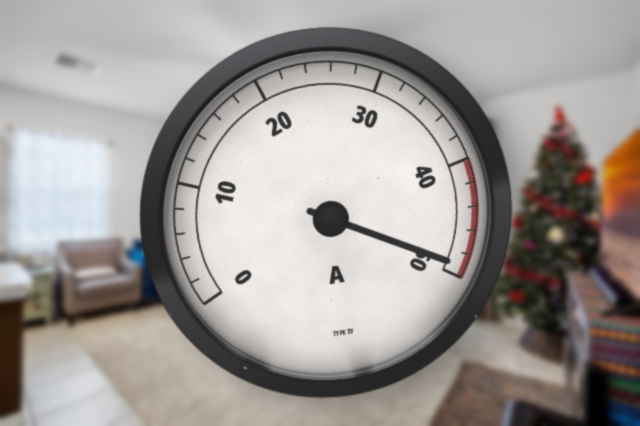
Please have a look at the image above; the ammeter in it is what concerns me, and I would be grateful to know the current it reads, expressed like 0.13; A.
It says 49; A
